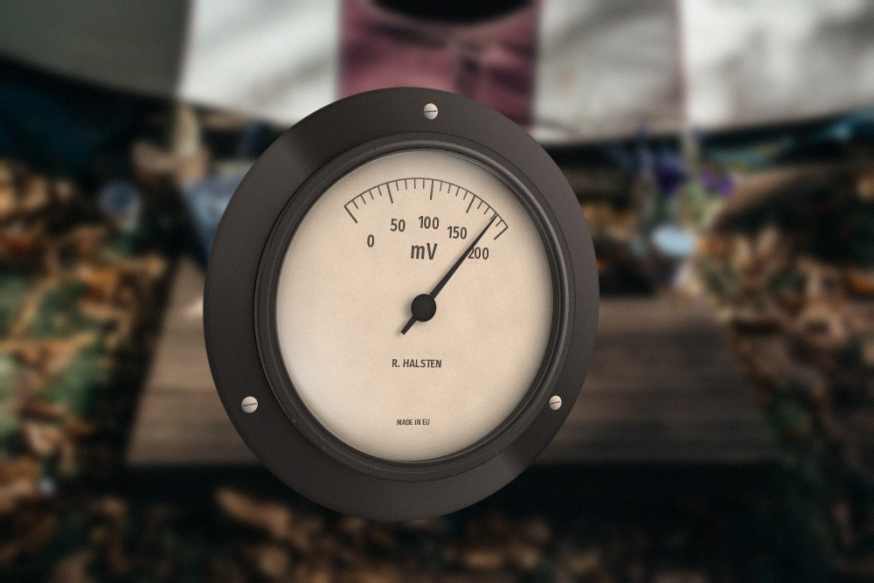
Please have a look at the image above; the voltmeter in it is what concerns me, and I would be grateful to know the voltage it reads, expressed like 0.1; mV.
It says 180; mV
